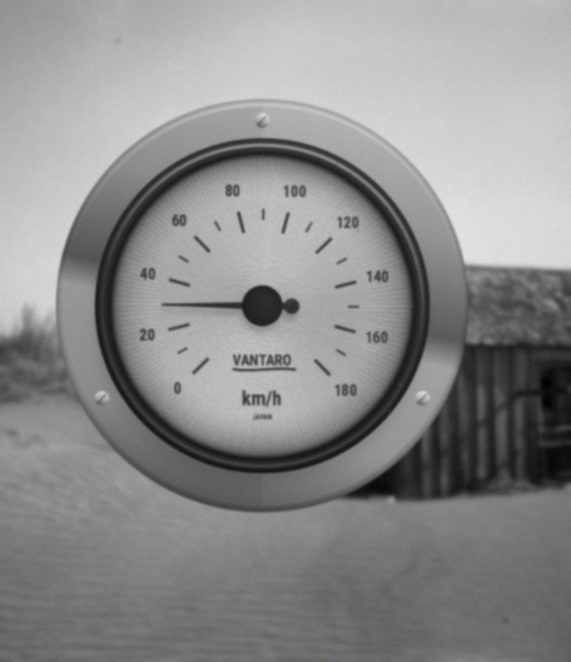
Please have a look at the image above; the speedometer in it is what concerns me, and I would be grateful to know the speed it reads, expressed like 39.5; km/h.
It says 30; km/h
